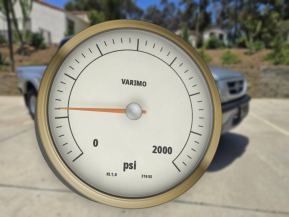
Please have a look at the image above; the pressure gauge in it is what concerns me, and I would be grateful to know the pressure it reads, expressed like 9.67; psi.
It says 300; psi
